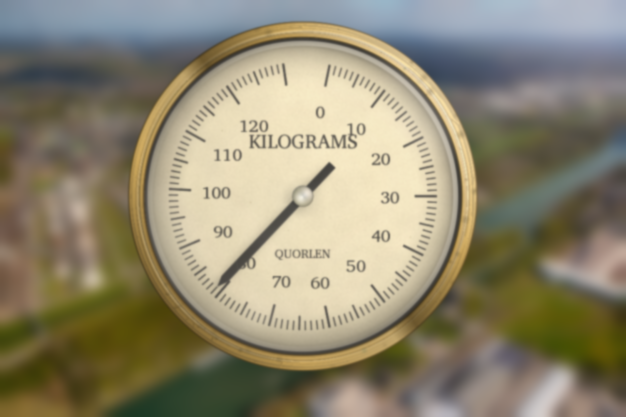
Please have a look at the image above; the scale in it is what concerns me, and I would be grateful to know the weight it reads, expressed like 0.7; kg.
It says 81; kg
